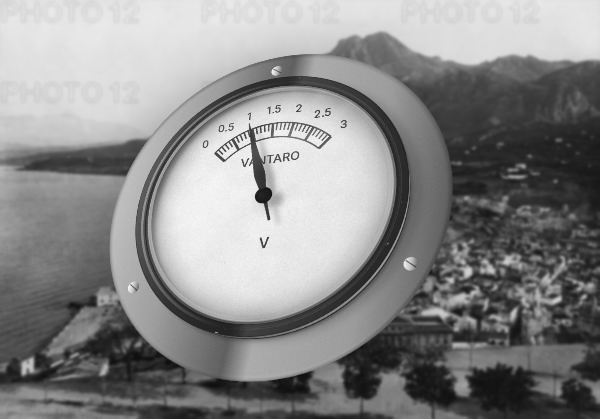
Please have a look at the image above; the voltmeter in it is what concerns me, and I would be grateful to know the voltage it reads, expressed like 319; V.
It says 1; V
